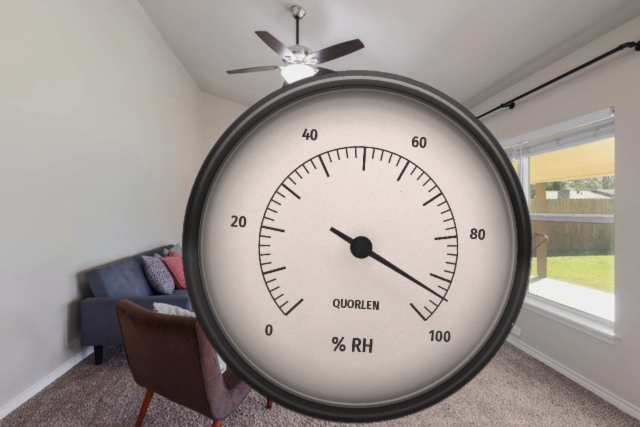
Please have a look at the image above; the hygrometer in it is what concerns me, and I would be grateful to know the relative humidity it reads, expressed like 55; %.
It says 94; %
